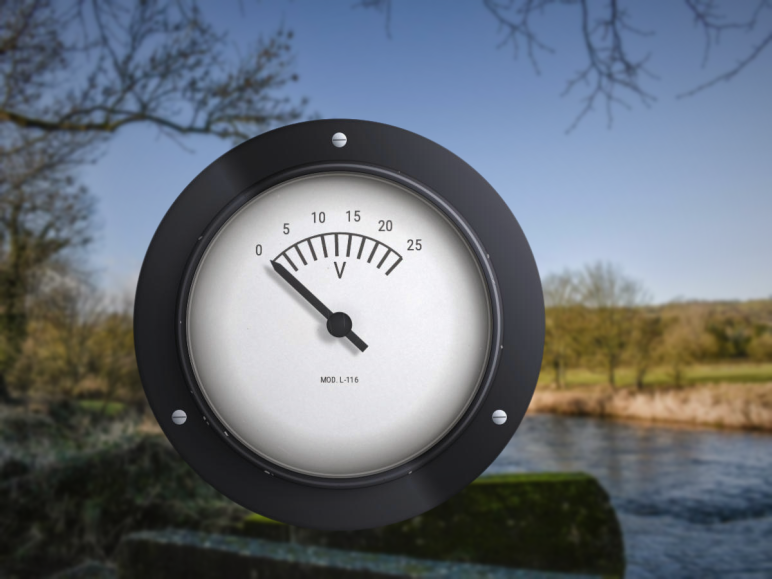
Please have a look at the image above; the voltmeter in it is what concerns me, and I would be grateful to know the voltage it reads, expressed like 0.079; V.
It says 0; V
